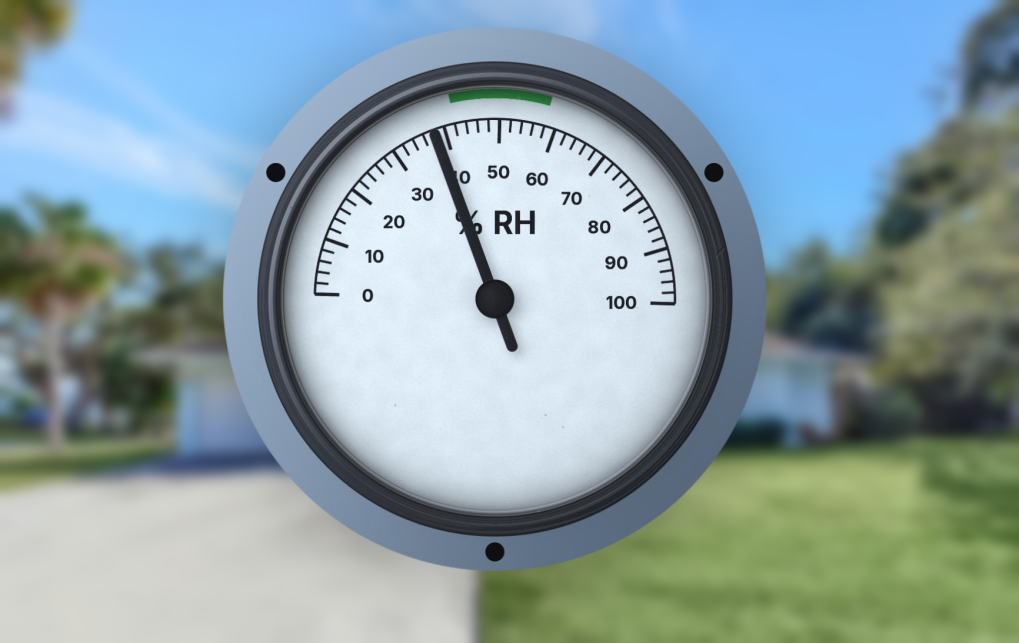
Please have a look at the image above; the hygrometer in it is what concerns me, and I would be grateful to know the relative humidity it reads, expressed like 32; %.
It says 38; %
